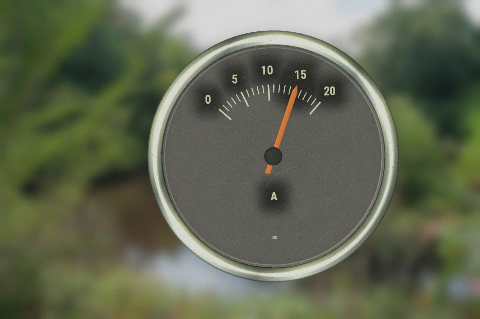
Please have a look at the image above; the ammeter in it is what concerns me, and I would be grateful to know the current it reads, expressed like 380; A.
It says 15; A
